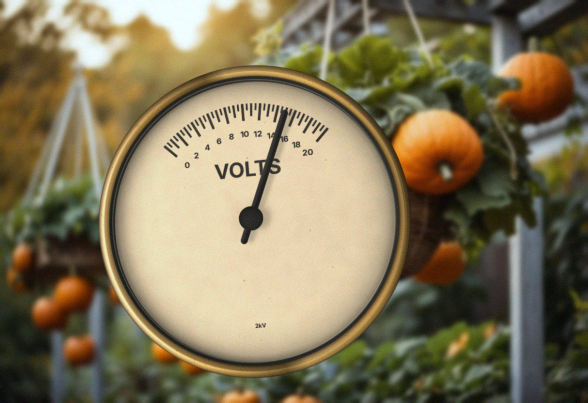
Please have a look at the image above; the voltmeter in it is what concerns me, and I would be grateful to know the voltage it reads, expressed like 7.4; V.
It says 15; V
